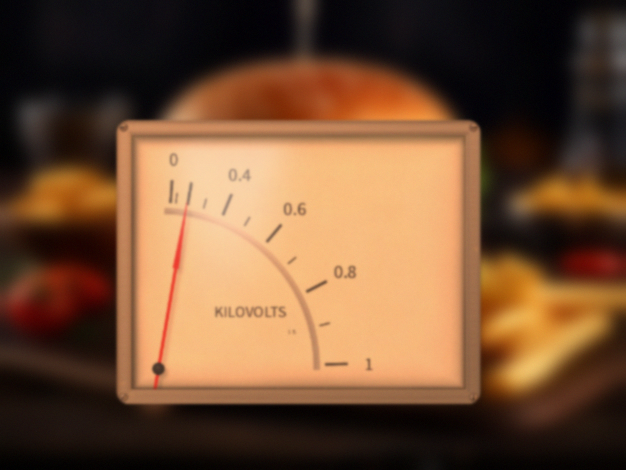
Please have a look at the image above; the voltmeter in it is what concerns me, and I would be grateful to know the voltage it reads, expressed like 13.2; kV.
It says 0.2; kV
